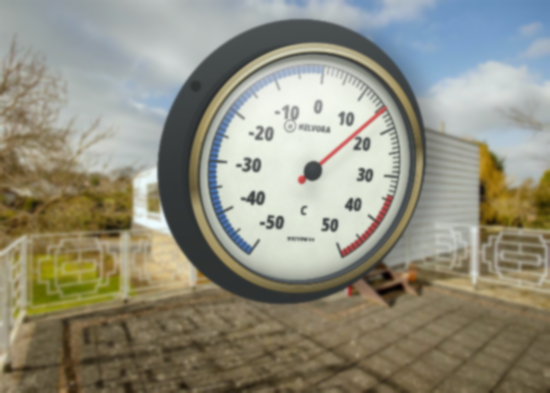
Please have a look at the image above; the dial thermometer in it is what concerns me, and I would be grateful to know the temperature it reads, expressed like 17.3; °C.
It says 15; °C
